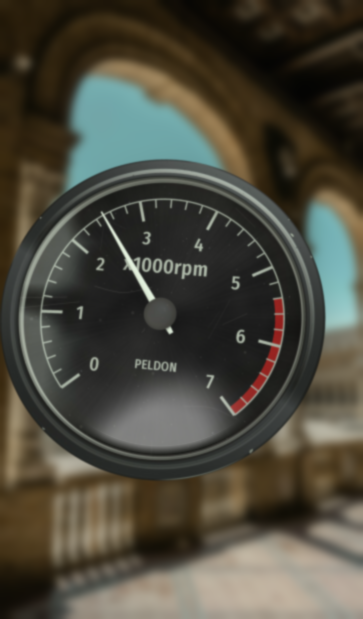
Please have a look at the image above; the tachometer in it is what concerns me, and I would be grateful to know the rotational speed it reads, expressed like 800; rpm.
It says 2500; rpm
